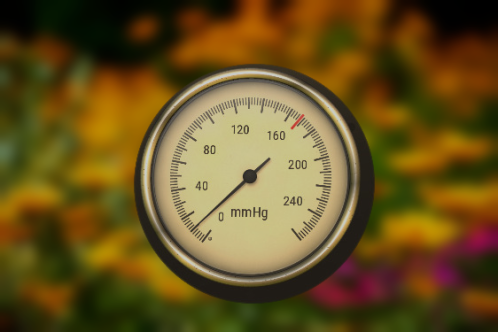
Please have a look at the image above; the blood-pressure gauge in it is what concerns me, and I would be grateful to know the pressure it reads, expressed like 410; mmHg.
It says 10; mmHg
